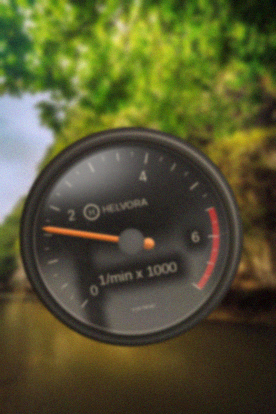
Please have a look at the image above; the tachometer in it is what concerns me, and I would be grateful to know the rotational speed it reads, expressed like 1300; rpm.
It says 1625; rpm
